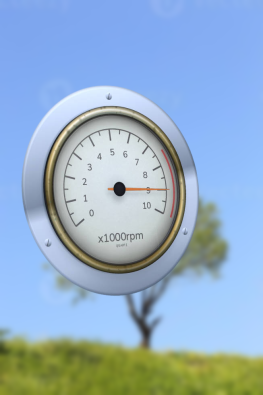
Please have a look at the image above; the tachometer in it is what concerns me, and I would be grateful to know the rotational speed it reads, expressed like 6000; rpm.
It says 9000; rpm
